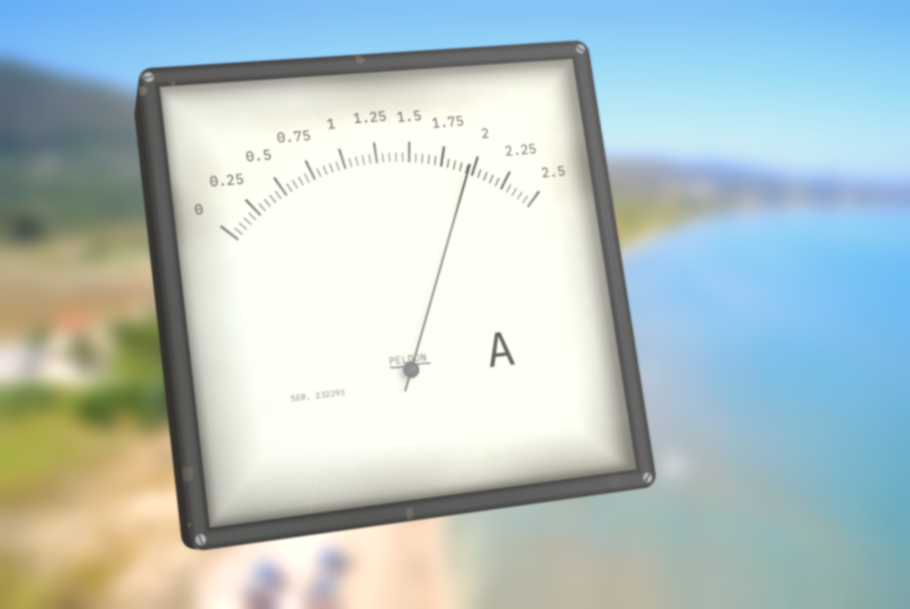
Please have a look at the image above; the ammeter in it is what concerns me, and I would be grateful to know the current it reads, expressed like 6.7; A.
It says 1.95; A
